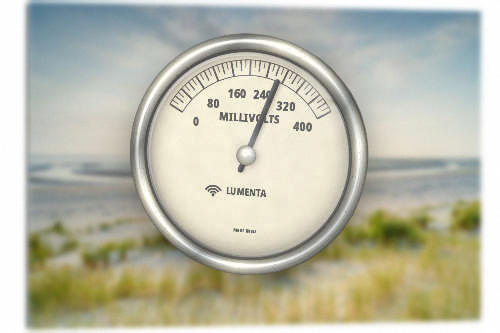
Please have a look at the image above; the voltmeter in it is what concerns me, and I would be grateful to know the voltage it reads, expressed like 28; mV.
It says 270; mV
